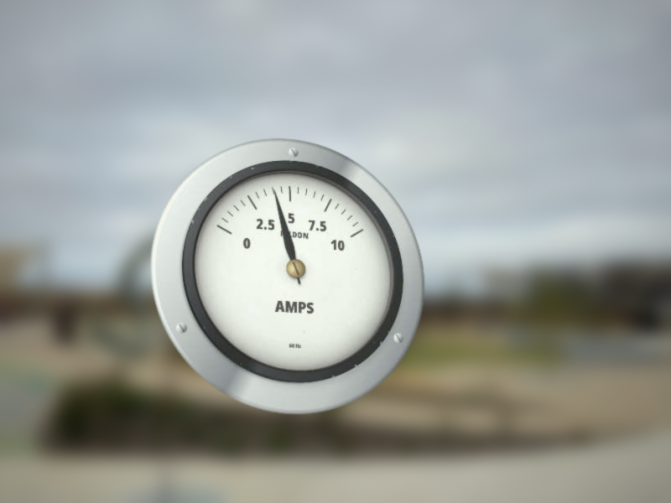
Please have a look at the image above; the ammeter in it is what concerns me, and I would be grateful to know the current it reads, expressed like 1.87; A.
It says 4; A
